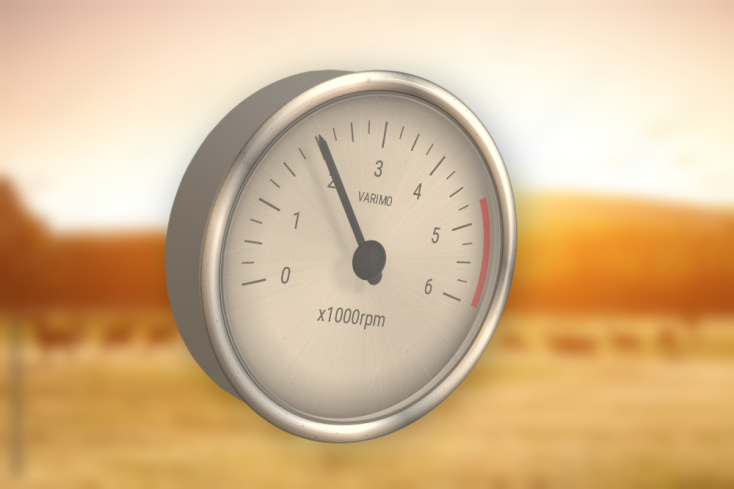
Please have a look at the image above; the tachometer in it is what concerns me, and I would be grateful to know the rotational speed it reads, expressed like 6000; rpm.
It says 2000; rpm
